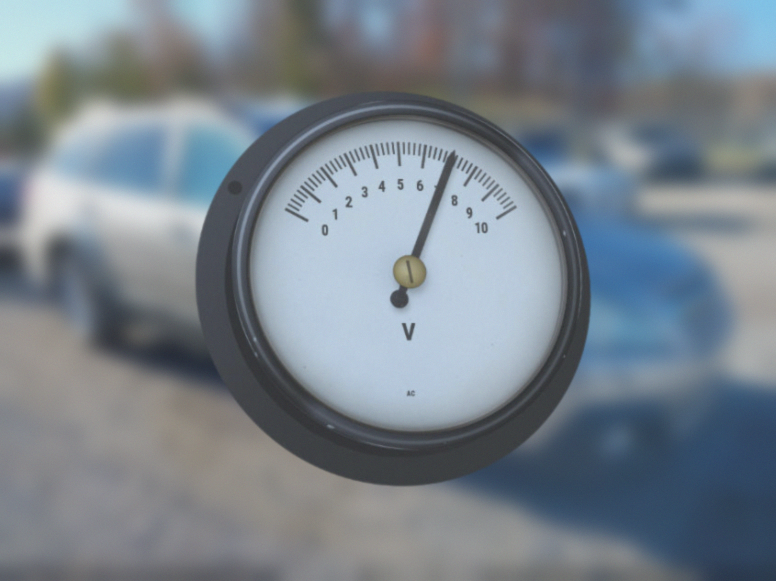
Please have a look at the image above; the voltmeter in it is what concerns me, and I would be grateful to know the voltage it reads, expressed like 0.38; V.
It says 7; V
